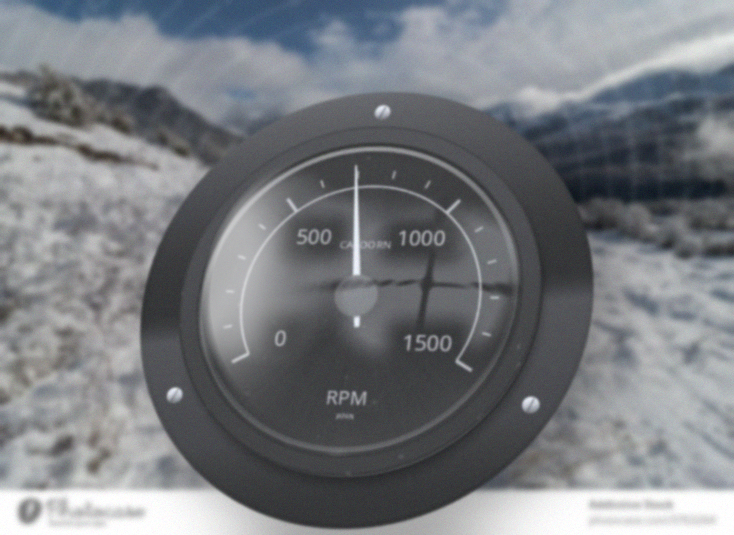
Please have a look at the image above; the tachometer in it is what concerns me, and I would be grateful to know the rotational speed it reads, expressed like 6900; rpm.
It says 700; rpm
